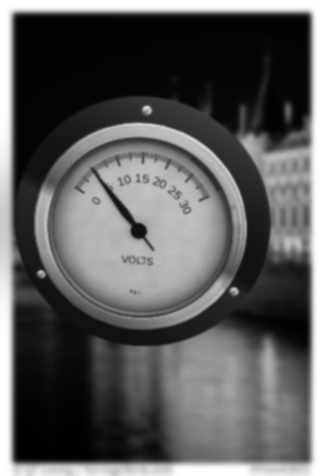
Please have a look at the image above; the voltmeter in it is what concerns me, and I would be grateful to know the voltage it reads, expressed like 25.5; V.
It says 5; V
